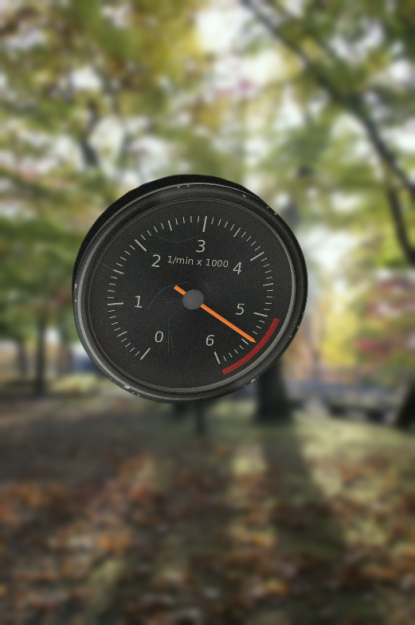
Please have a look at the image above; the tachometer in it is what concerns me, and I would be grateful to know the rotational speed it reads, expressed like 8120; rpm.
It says 5400; rpm
